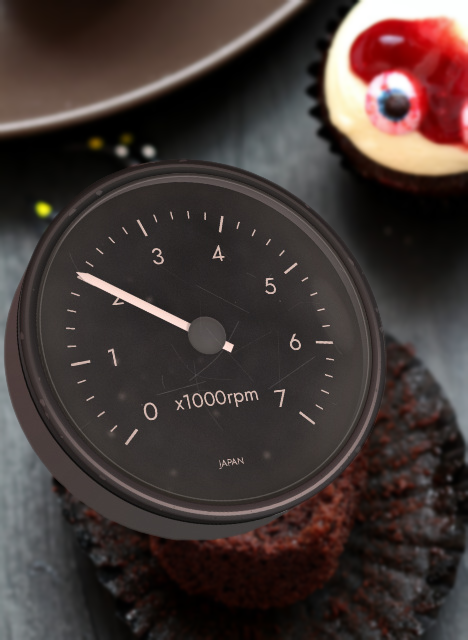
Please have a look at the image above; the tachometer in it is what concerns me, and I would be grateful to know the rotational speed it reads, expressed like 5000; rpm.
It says 2000; rpm
